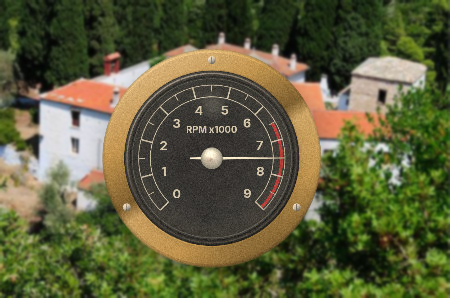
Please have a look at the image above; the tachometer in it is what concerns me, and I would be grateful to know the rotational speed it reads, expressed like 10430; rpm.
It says 7500; rpm
